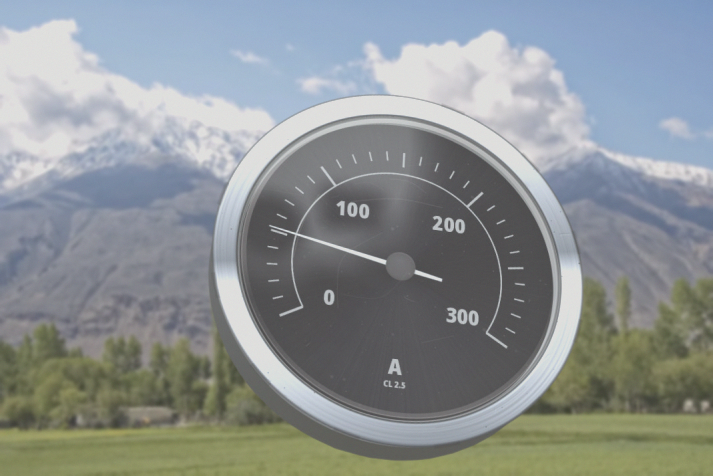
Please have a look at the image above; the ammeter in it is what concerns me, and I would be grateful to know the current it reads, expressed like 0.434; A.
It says 50; A
